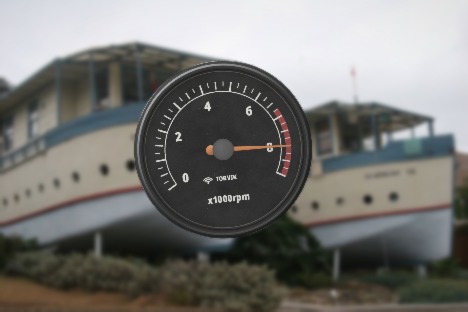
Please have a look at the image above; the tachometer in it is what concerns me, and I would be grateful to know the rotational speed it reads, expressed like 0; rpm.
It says 8000; rpm
